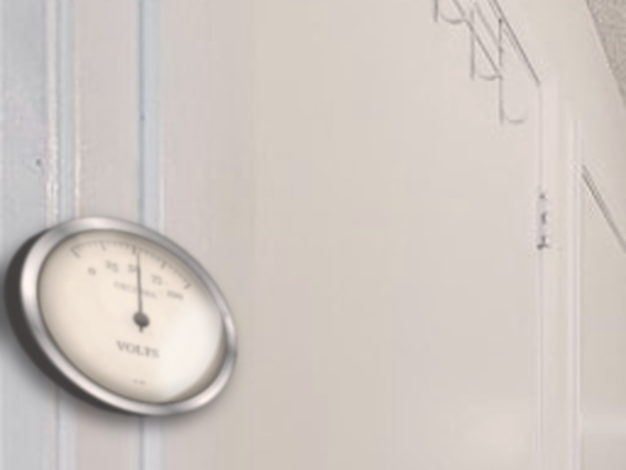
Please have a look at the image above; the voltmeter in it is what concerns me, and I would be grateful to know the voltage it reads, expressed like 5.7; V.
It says 50; V
